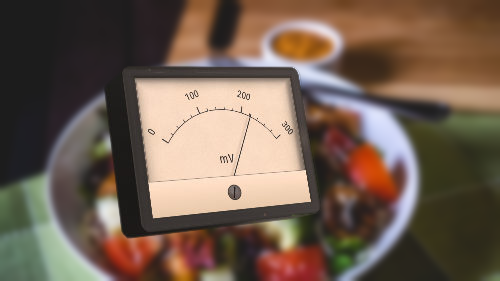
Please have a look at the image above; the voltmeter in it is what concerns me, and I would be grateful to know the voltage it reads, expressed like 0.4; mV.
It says 220; mV
